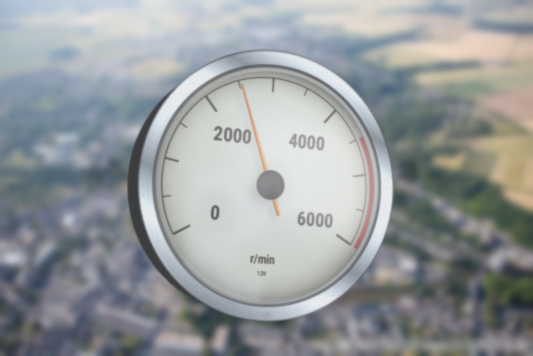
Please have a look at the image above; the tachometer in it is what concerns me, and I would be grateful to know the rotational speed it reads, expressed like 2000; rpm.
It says 2500; rpm
